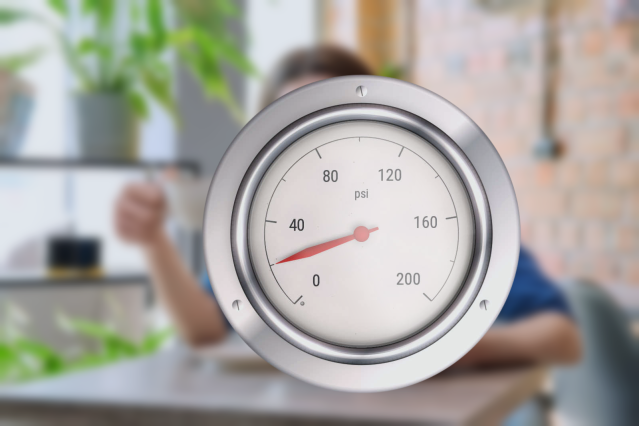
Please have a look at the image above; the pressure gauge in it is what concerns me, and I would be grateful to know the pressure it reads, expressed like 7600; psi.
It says 20; psi
